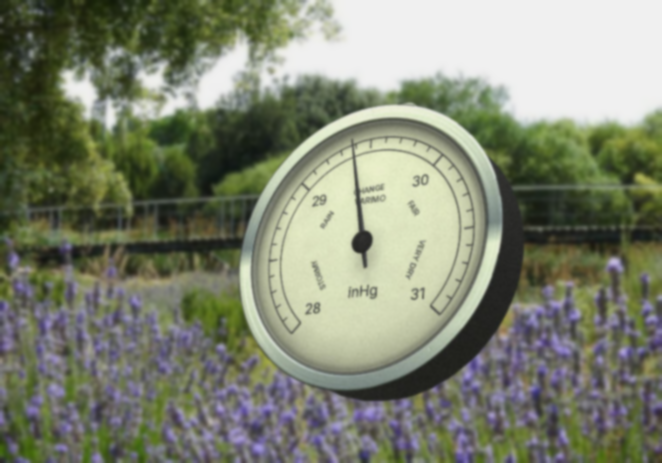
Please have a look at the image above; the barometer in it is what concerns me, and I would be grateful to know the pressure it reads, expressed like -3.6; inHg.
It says 29.4; inHg
